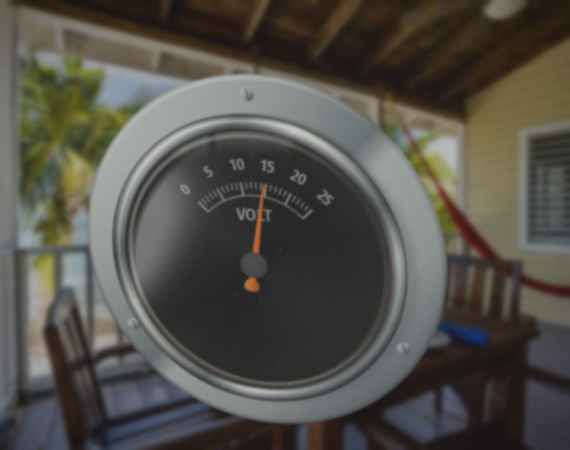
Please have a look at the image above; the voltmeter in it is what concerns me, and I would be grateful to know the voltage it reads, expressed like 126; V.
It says 15; V
